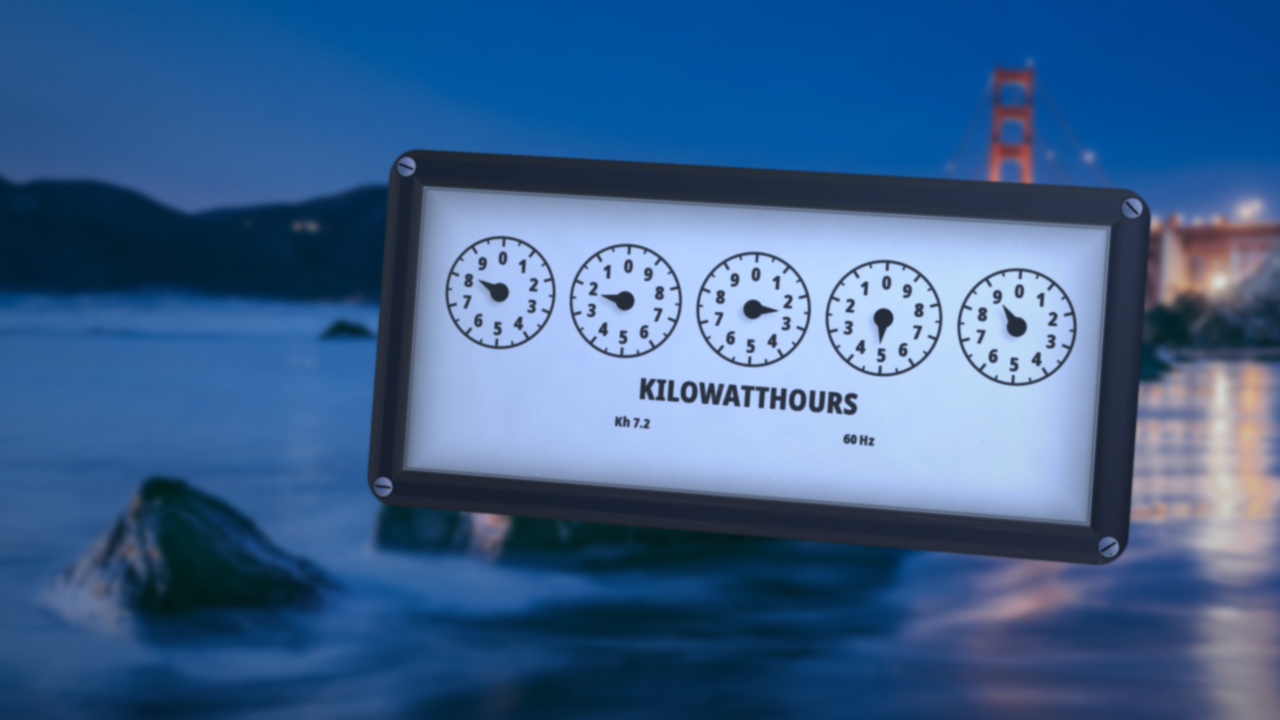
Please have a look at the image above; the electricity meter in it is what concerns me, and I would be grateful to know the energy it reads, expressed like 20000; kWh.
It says 82249; kWh
